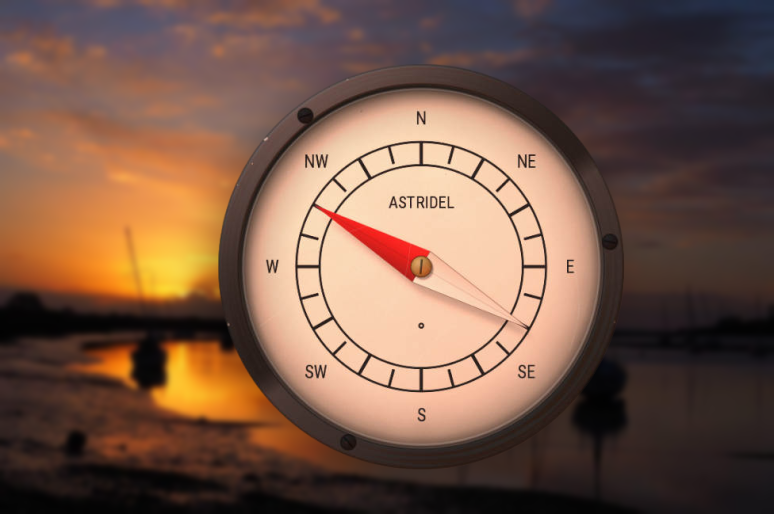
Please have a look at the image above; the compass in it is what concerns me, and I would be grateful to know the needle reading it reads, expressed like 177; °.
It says 300; °
